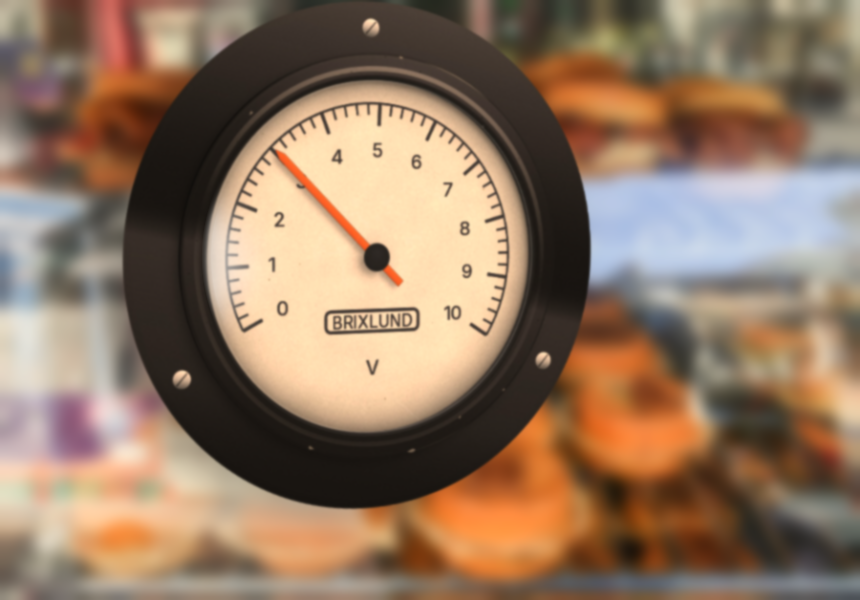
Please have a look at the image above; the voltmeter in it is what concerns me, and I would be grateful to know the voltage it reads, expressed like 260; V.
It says 3; V
